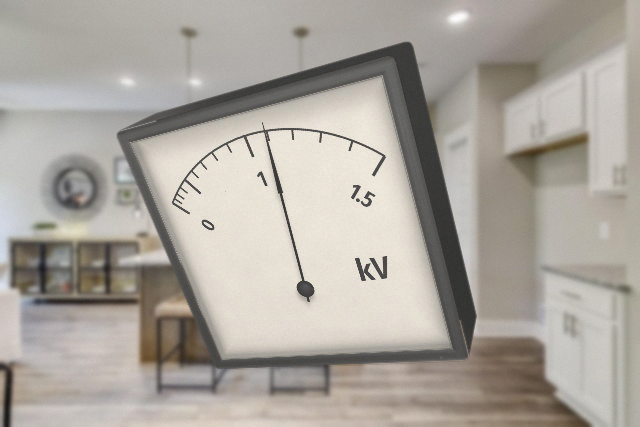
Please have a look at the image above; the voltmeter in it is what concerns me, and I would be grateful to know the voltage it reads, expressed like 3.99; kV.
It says 1.1; kV
